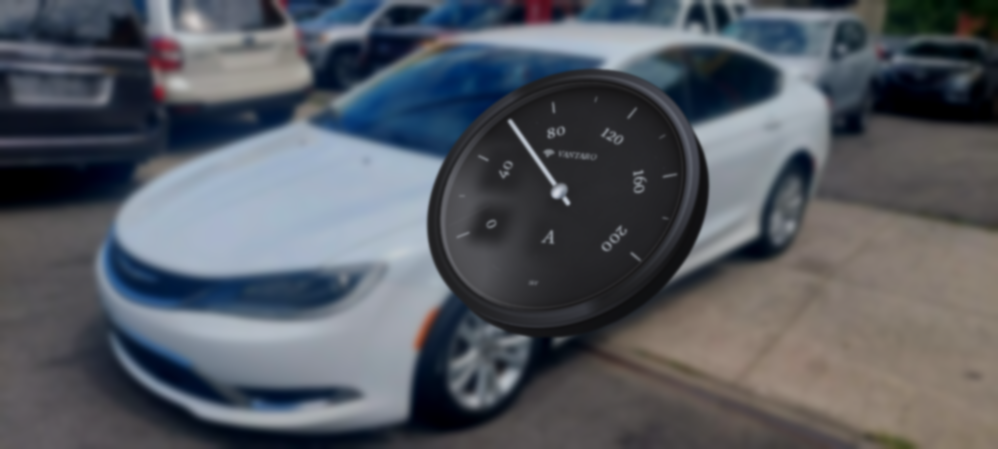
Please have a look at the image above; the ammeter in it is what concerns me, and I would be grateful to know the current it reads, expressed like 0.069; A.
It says 60; A
